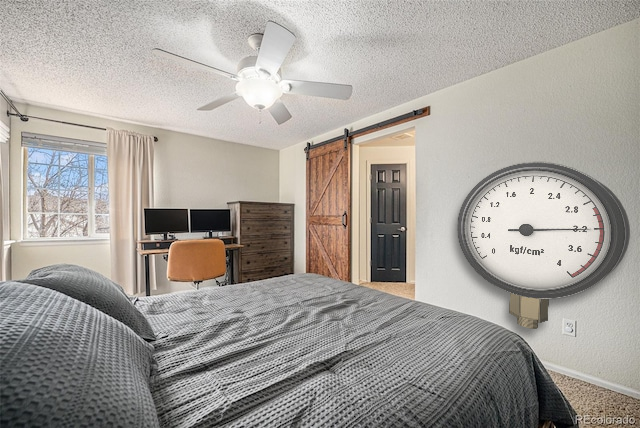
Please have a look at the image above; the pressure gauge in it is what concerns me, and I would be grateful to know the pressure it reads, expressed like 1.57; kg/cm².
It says 3.2; kg/cm²
